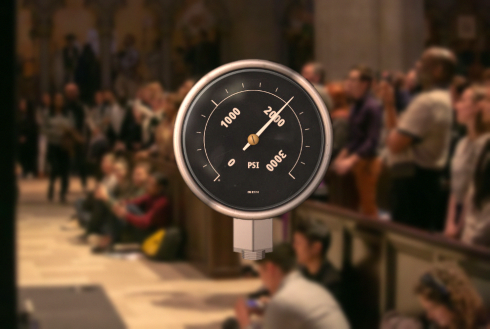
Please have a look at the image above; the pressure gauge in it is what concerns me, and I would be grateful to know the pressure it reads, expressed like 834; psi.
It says 2000; psi
